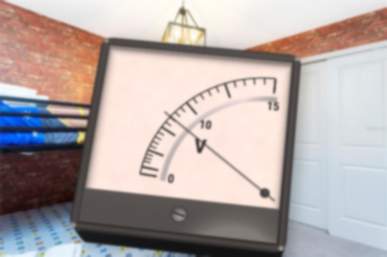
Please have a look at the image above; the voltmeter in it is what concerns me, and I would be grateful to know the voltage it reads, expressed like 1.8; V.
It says 8.5; V
